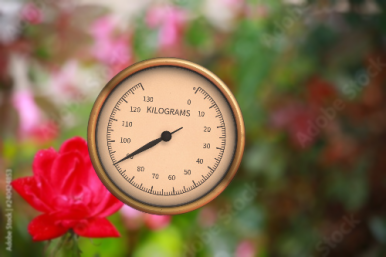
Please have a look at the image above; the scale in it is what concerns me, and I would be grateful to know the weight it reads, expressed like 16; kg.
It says 90; kg
